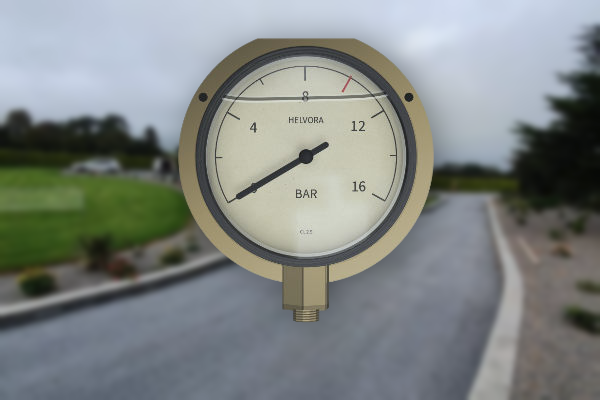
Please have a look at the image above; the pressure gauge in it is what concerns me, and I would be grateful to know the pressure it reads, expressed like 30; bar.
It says 0; bar
